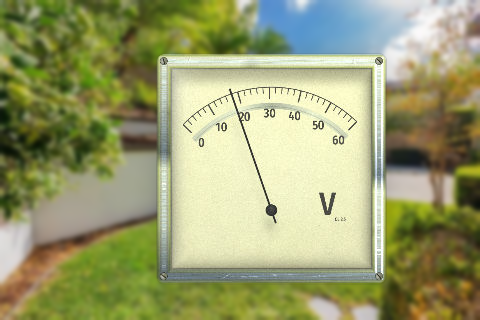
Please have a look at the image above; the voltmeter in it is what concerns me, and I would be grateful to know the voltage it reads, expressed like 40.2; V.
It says 18; V
